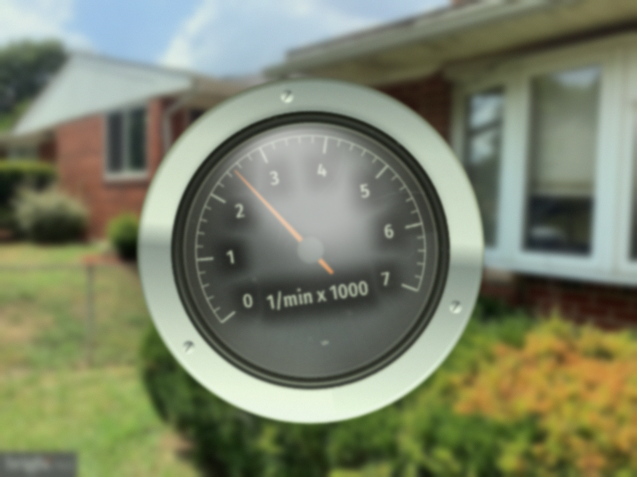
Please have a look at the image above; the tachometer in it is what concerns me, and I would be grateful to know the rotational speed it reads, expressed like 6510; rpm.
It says 2500; rpm
